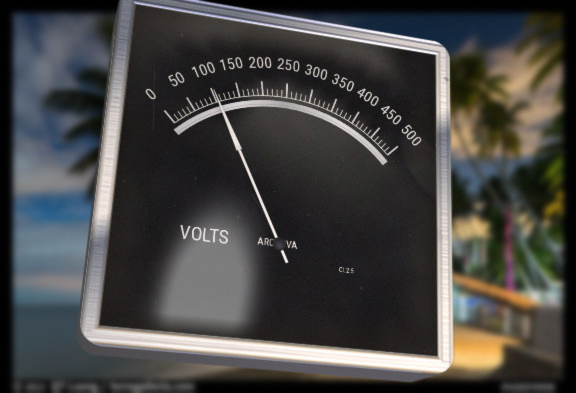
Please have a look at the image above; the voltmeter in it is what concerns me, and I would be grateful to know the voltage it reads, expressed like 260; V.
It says 100; V
